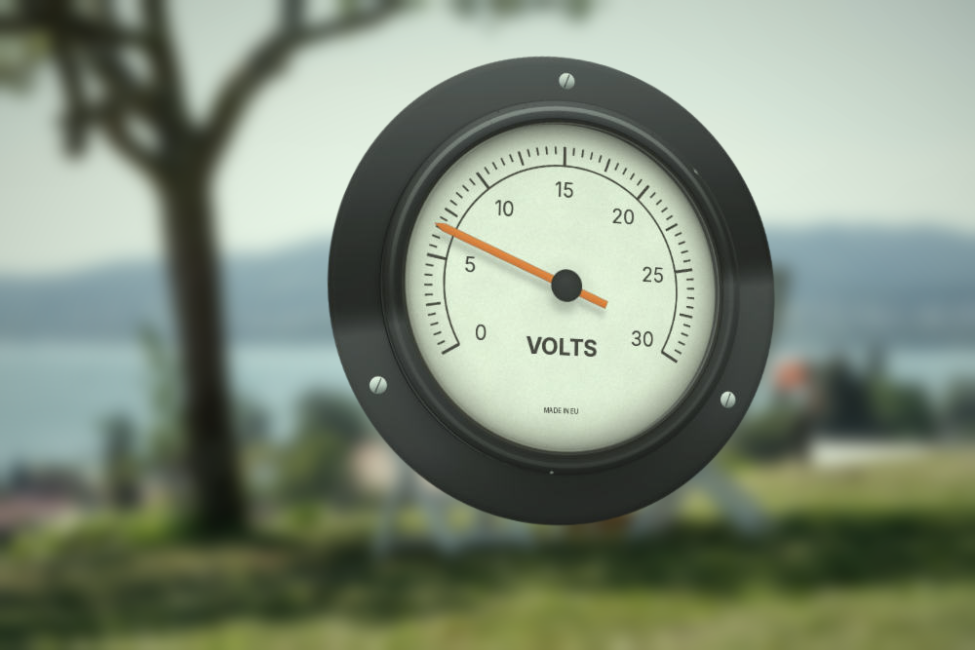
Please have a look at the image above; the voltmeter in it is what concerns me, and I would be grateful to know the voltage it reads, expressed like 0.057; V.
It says 6.5; V
